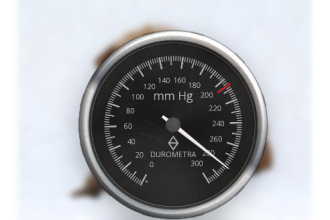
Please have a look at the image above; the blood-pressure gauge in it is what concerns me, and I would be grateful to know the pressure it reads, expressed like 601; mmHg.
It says 280; mmHg
